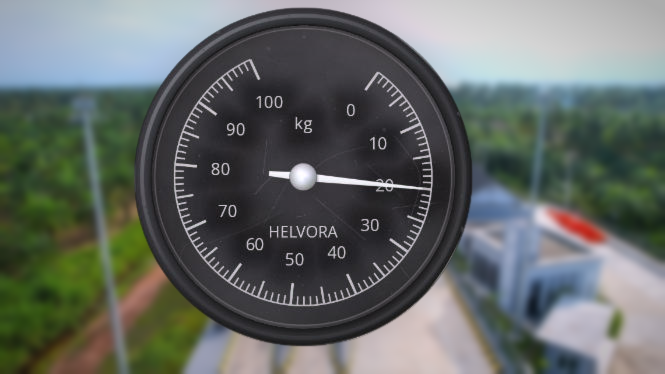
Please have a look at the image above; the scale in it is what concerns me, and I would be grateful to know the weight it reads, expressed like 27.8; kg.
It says 20; kg
